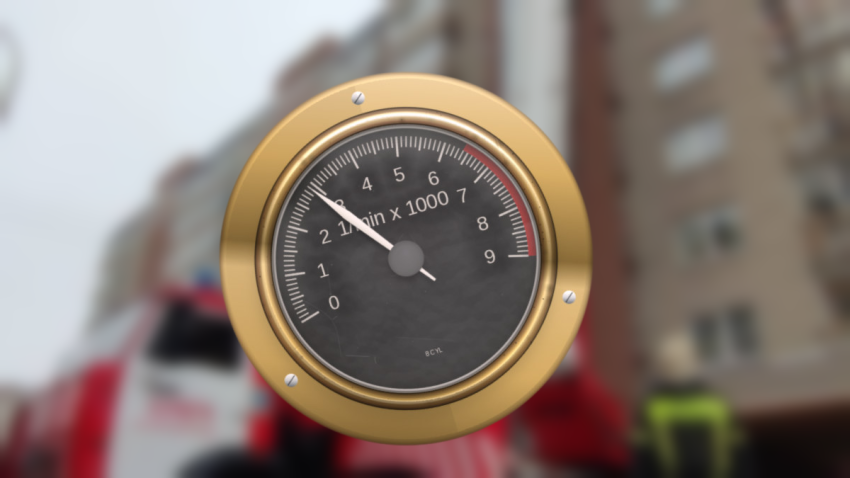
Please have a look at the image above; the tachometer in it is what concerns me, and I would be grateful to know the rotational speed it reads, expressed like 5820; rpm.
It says 2900; rpm
